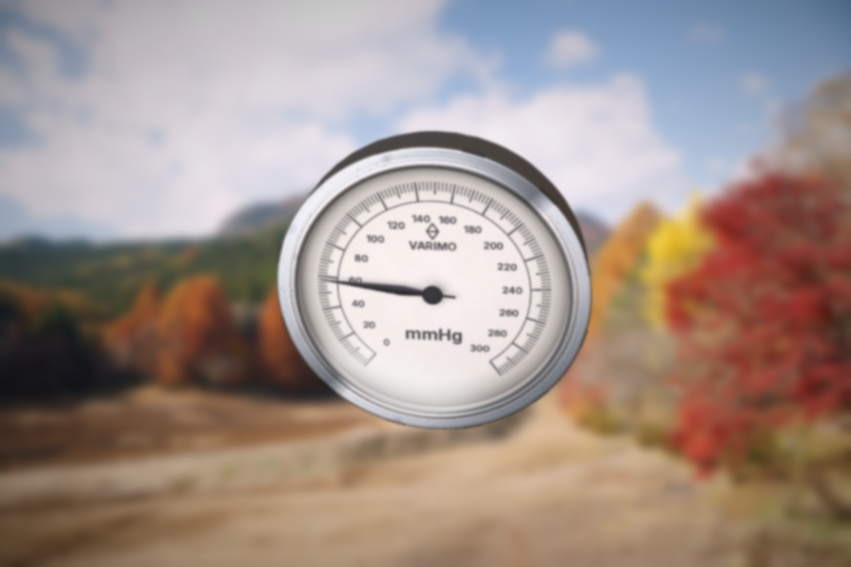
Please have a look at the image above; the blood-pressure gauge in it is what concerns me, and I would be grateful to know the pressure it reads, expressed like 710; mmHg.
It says 60; mmHg
